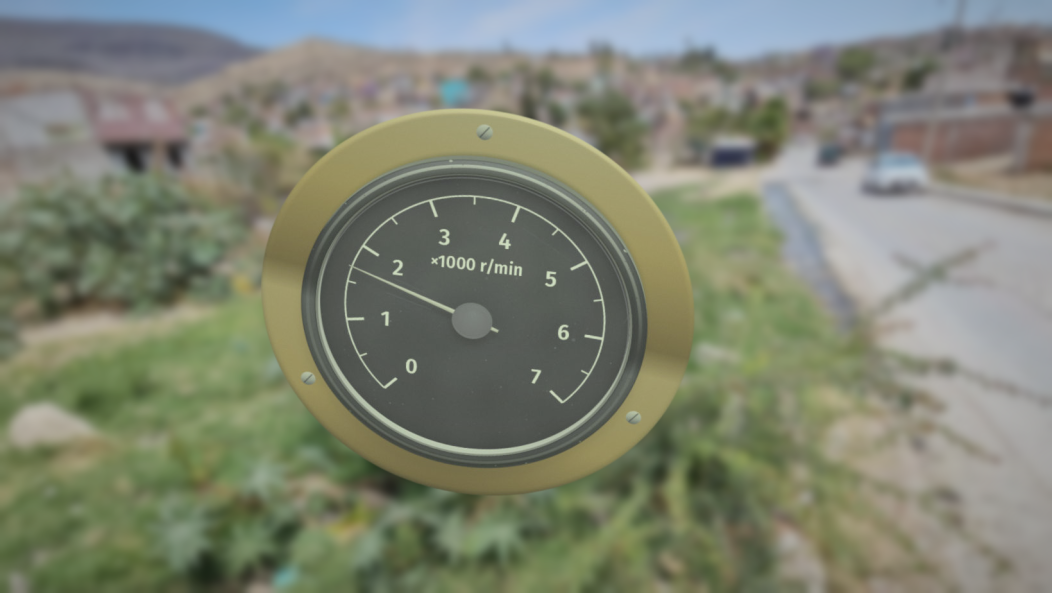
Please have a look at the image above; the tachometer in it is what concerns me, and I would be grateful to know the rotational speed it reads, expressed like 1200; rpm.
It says 1750; rpm
